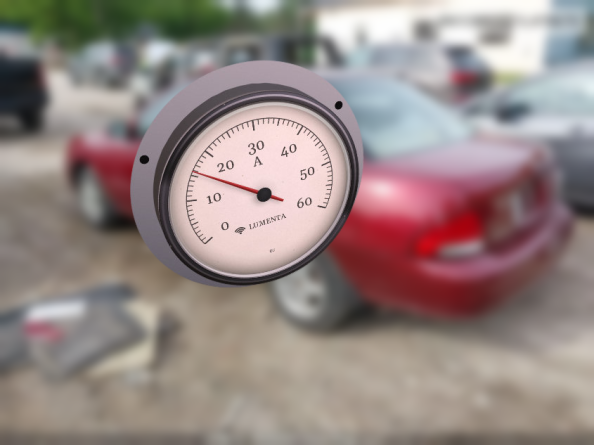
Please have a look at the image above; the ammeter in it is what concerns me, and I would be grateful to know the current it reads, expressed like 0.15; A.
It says 16; A
